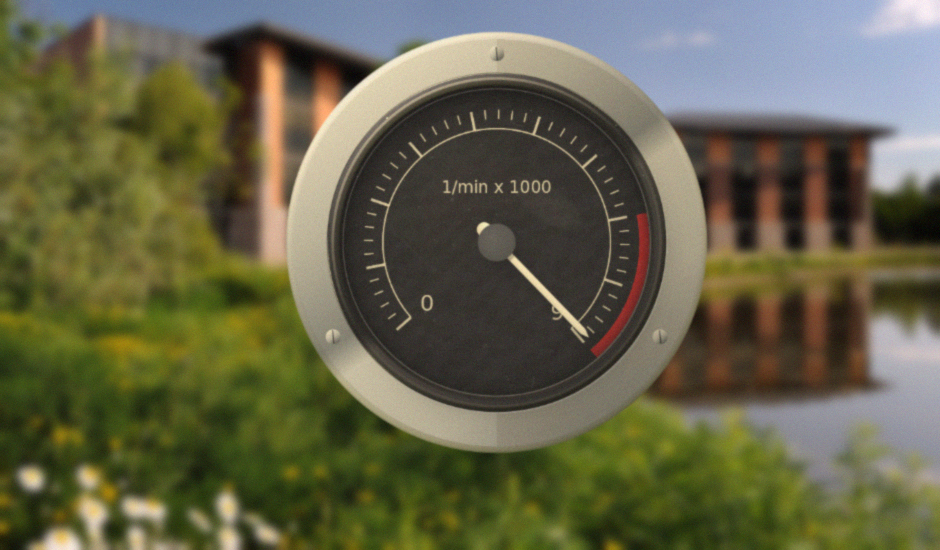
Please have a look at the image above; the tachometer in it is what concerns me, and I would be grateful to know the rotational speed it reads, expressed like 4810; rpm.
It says 8900; rpm
